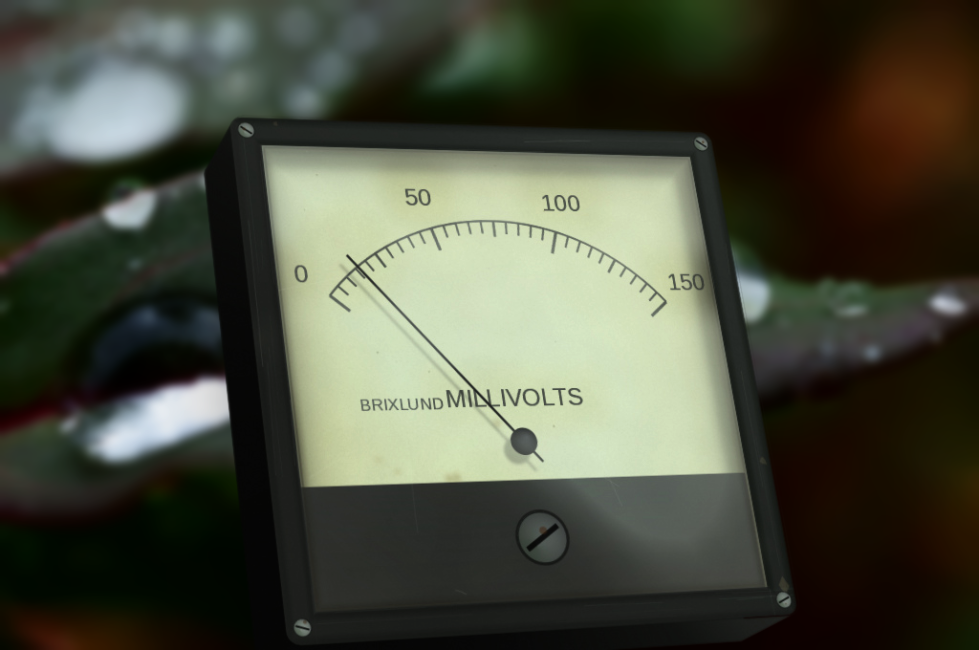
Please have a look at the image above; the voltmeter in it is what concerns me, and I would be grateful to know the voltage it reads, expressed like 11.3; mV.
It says 15; mV
